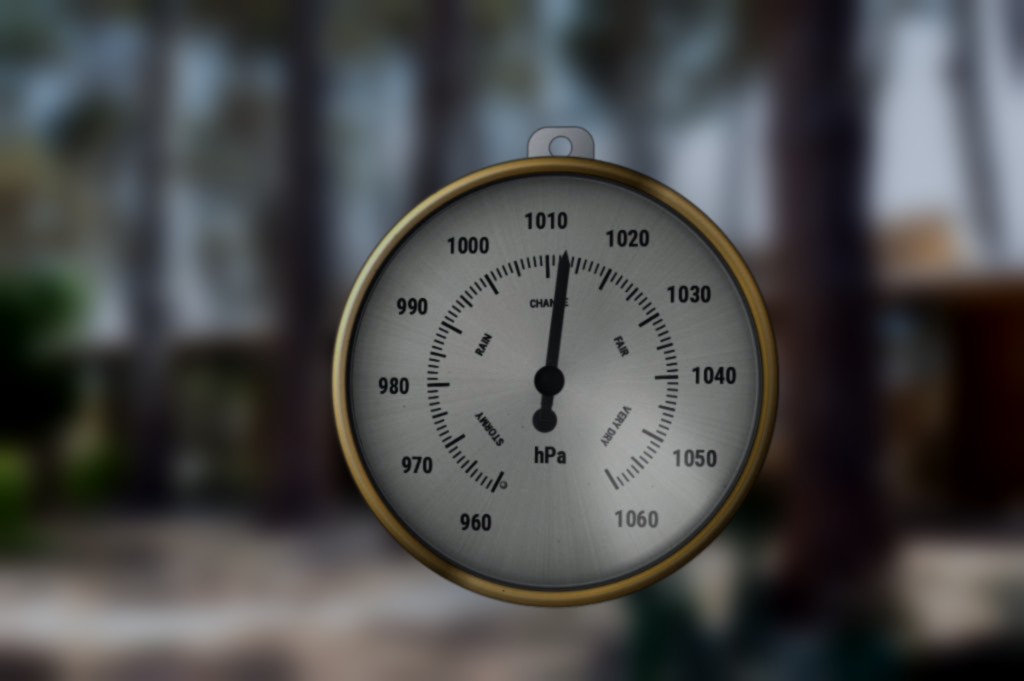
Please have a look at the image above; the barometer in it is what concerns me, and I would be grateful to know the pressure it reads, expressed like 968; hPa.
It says 1013; hPa
